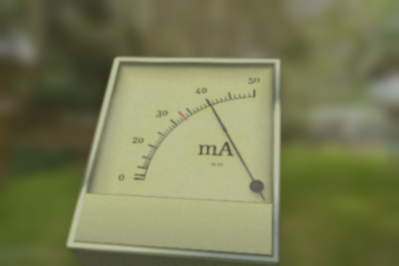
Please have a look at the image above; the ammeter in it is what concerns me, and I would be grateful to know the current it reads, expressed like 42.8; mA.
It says 40; mA
